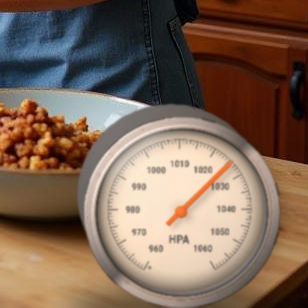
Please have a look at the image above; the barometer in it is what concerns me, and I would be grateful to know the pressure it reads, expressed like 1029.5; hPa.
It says 1025; hPa
